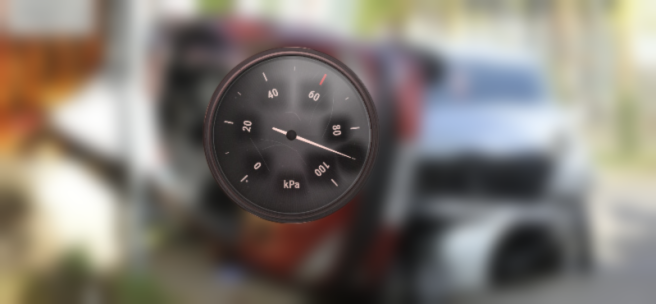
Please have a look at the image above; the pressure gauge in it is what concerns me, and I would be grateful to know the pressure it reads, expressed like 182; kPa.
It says 90; kPa
